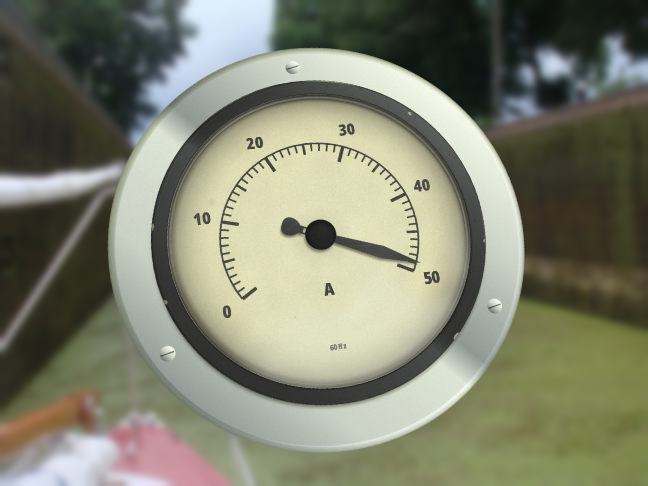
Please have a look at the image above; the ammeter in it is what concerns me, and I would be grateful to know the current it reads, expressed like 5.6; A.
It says 49; A
